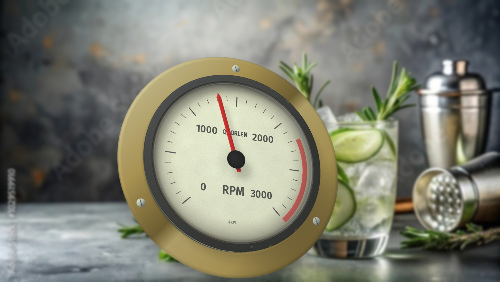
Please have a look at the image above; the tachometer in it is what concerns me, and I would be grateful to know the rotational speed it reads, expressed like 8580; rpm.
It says 1300; rpm
